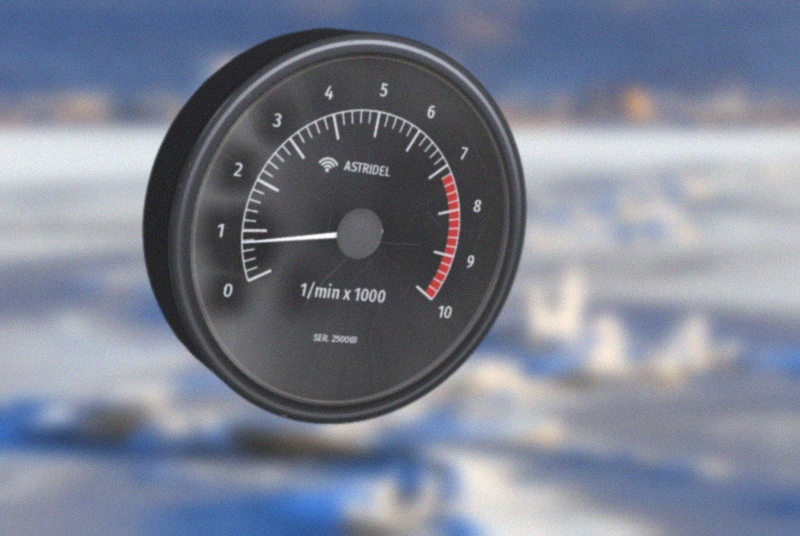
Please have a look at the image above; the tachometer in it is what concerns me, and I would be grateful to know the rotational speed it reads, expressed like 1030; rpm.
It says 800; rpm
